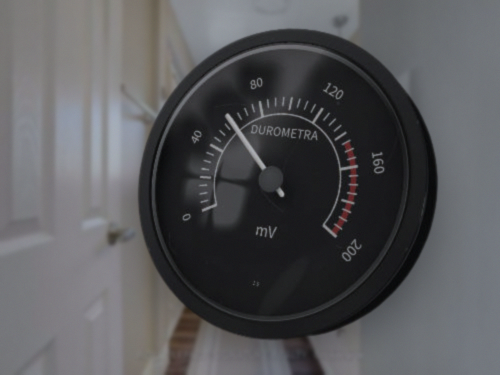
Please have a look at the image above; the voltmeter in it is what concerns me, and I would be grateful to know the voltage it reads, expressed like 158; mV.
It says 60; mV
